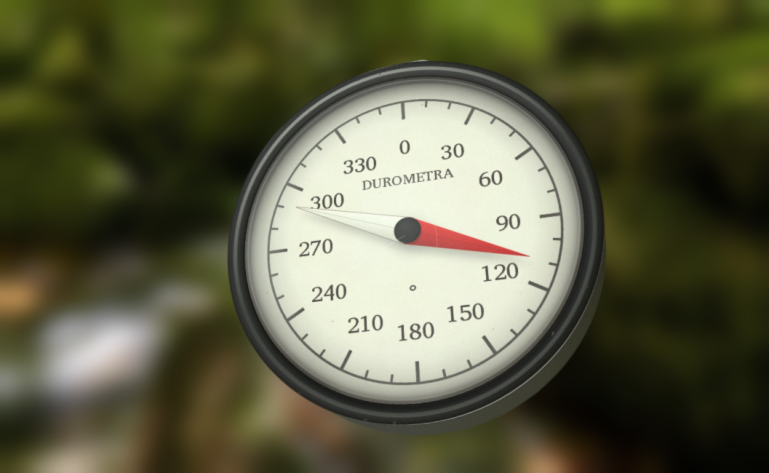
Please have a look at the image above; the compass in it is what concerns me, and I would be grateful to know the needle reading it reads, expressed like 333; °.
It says 110; °
